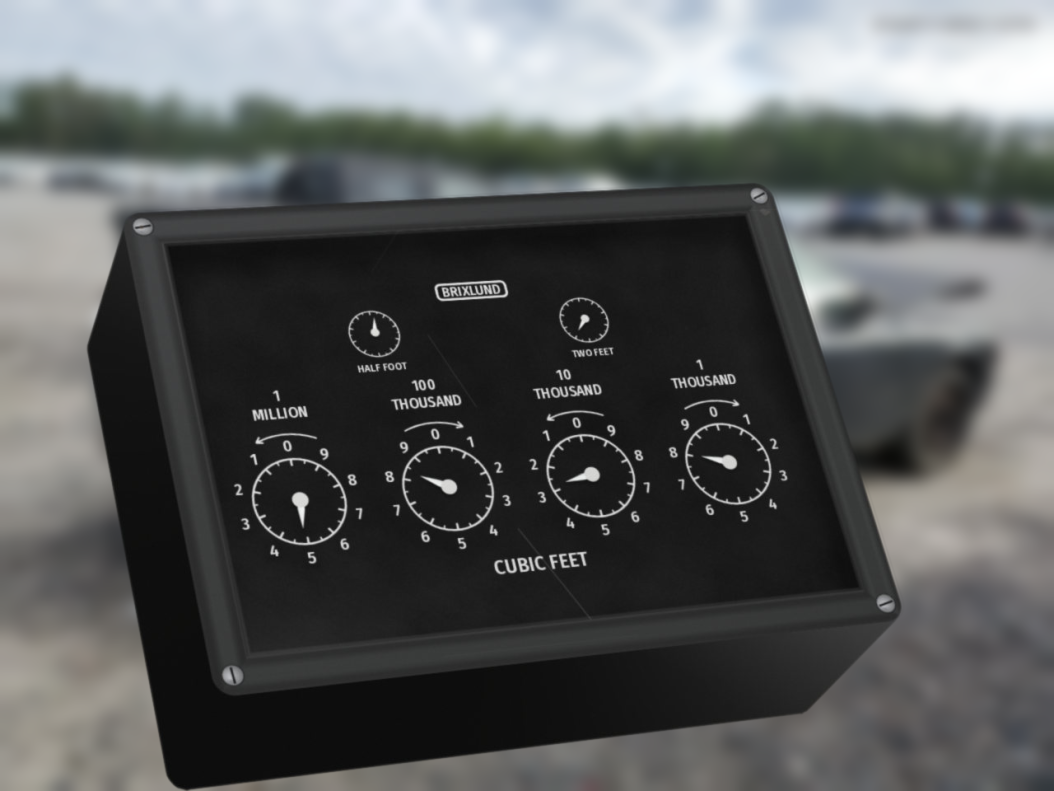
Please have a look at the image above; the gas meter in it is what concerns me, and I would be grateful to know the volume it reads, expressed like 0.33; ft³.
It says 482800; ft³
